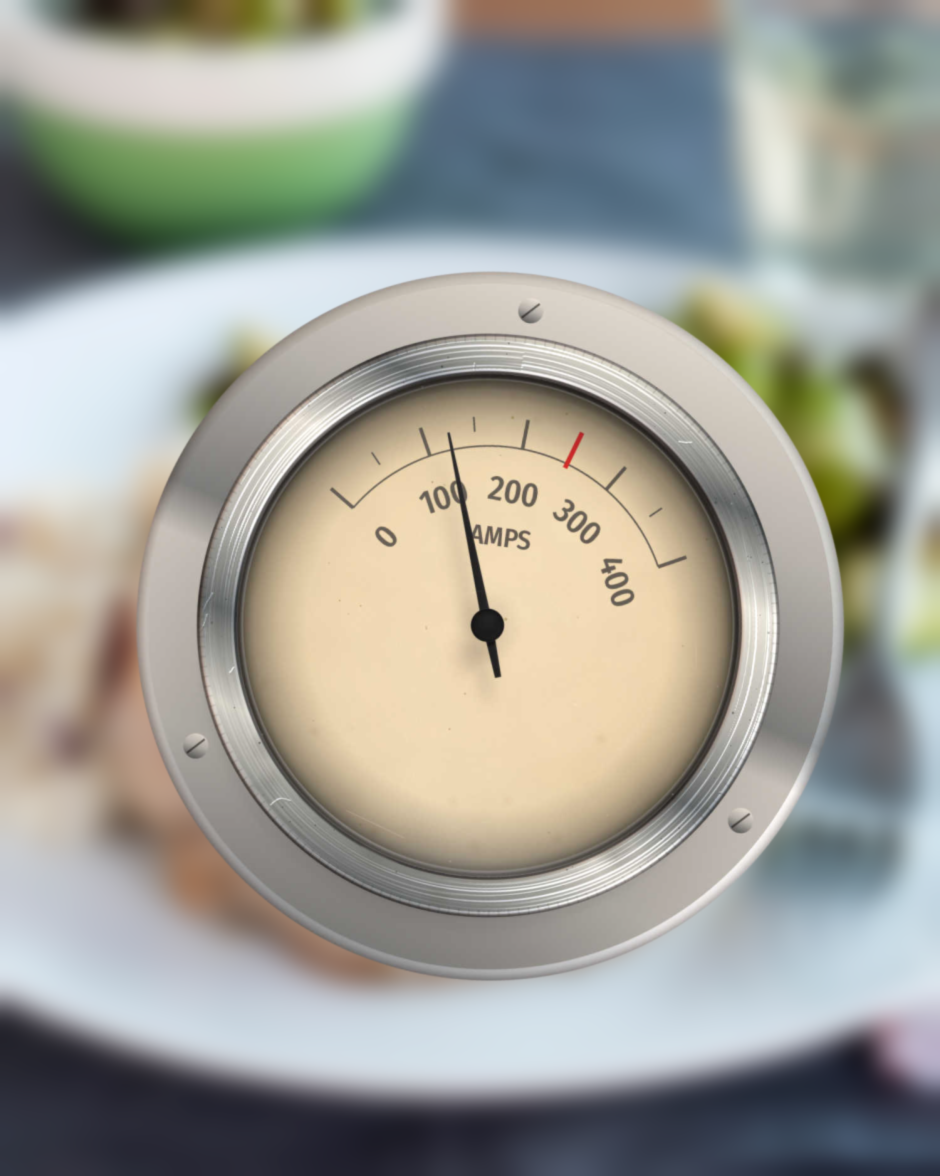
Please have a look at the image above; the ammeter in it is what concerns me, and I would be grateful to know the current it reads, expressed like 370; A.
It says 125; A
